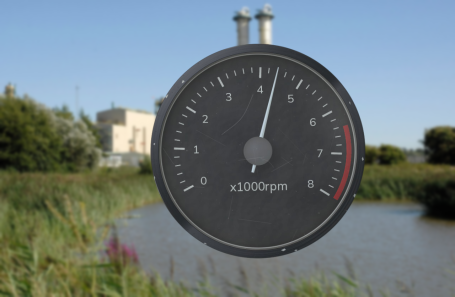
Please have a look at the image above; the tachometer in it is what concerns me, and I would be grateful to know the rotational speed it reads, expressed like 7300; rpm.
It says 4400; rpm
